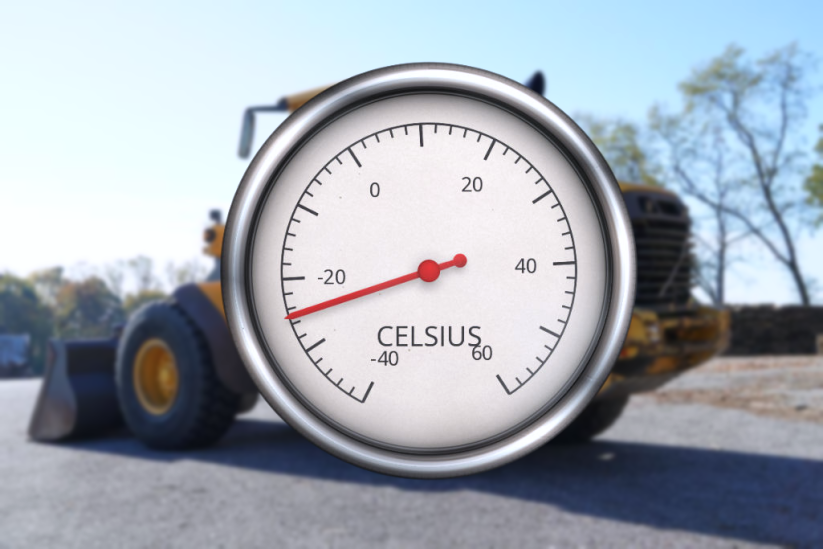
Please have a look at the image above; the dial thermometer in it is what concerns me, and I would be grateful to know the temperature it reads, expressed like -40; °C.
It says -25; °C
